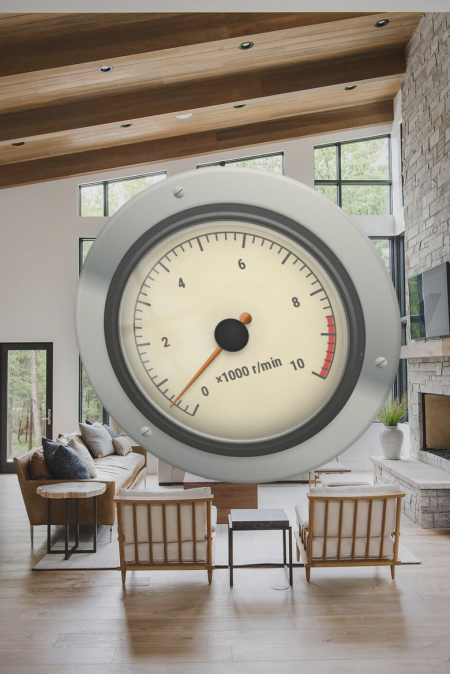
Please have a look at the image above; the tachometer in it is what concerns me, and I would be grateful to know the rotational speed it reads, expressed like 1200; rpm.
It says 500; rpm
